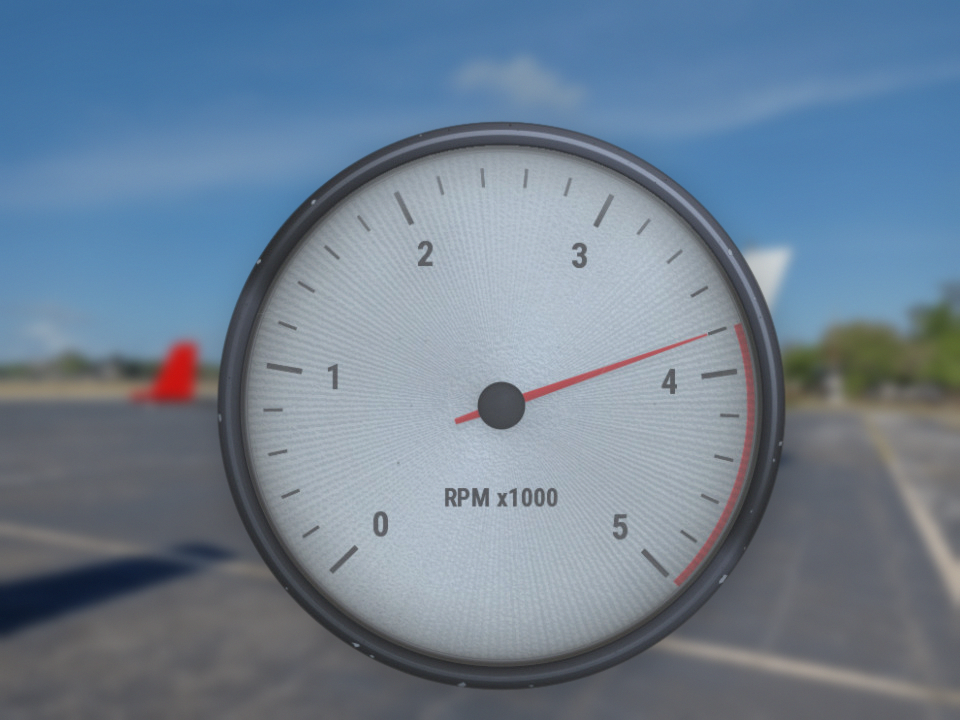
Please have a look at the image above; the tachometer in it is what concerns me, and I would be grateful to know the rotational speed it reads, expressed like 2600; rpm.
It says 3800; rpm
